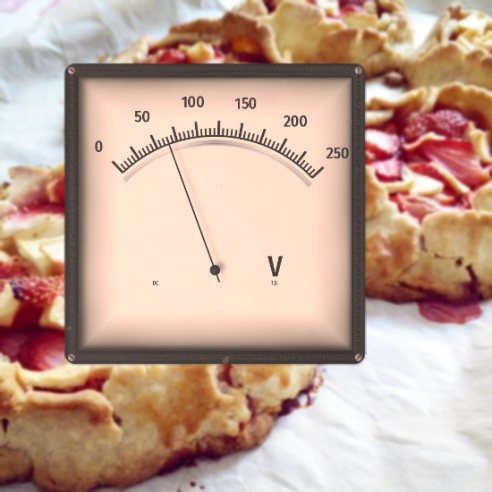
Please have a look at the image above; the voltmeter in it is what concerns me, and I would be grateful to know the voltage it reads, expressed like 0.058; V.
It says 65; V
